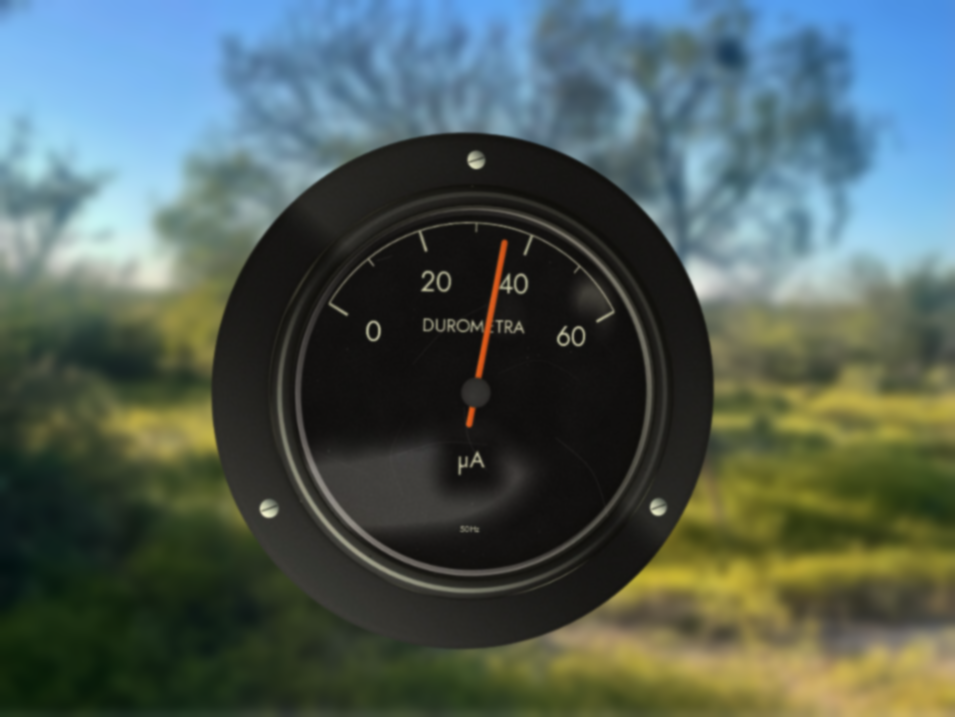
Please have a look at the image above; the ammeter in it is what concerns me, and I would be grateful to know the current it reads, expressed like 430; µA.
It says 35; µA
